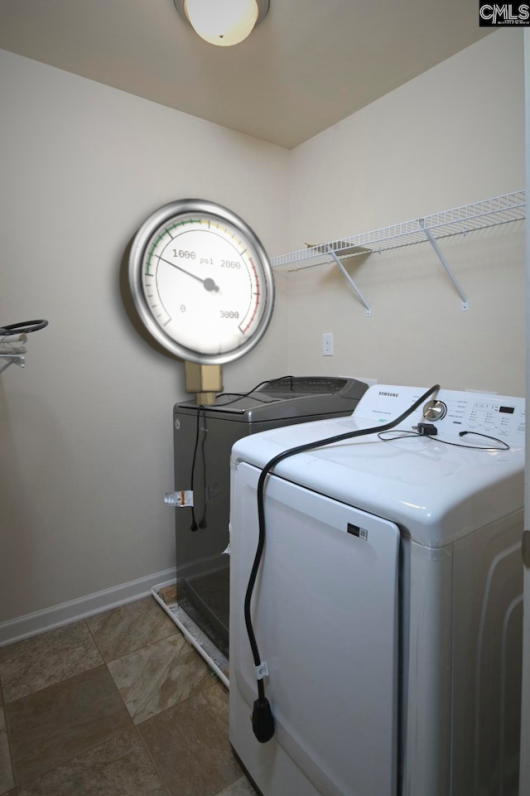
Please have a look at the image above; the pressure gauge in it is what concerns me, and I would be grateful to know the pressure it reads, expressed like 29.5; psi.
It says 700; psi
